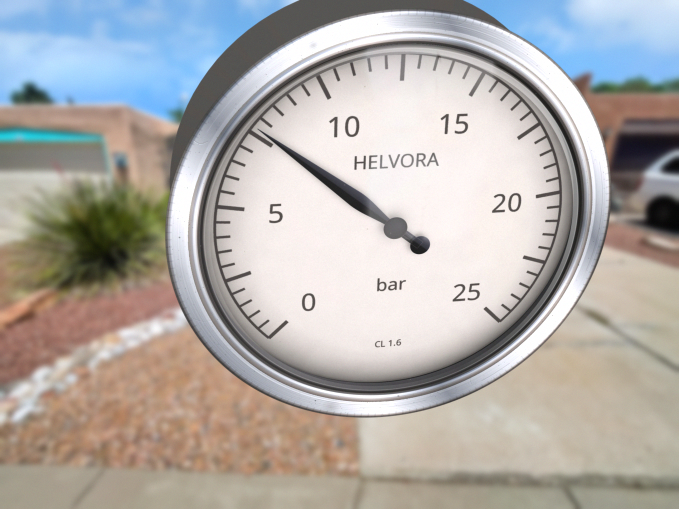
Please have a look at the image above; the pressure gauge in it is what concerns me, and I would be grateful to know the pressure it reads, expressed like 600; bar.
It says 7.75; bar
